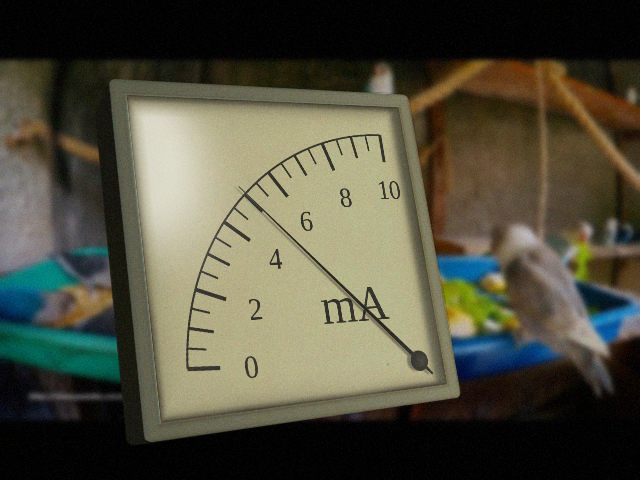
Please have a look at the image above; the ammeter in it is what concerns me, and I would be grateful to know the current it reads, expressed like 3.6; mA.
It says 5; mA
